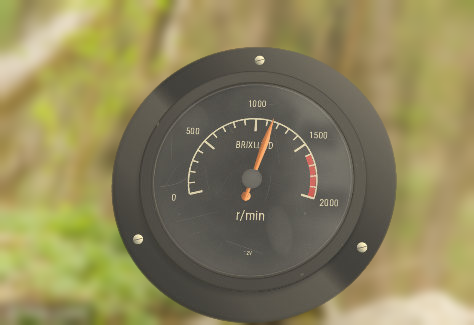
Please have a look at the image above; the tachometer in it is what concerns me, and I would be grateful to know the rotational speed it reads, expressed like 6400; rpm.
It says 1150; rpm
